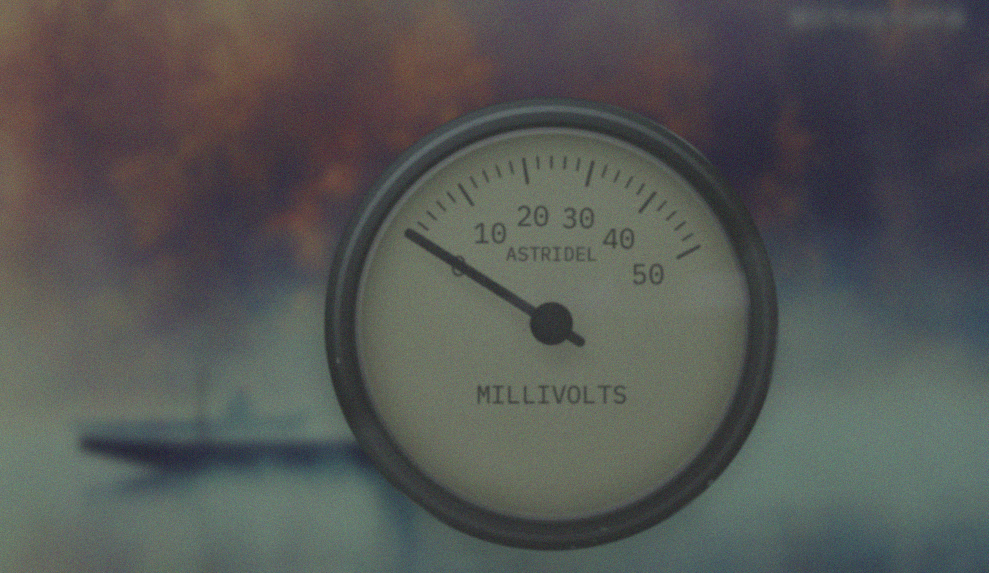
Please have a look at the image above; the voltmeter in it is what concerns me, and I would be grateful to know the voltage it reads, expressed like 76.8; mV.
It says 0; mV
